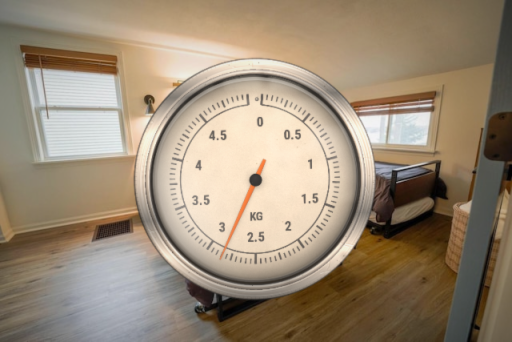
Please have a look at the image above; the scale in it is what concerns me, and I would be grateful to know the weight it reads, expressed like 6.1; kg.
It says 2.85; kg
